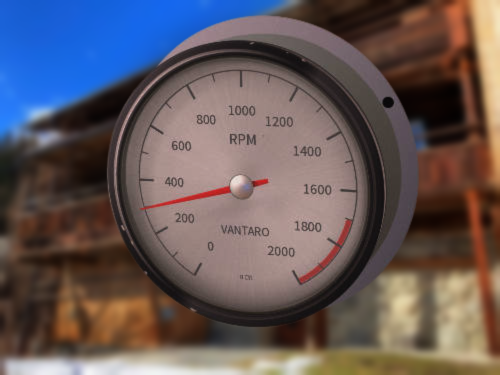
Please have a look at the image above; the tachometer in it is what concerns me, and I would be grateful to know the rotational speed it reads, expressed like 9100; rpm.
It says 300; rpm
